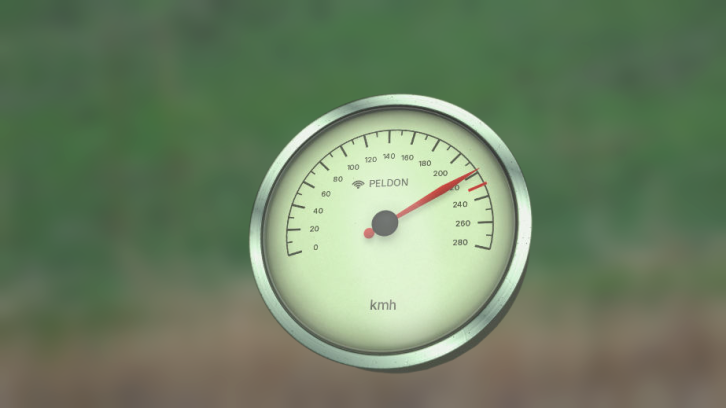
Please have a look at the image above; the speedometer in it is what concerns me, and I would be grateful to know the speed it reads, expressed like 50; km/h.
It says 220; km/h
